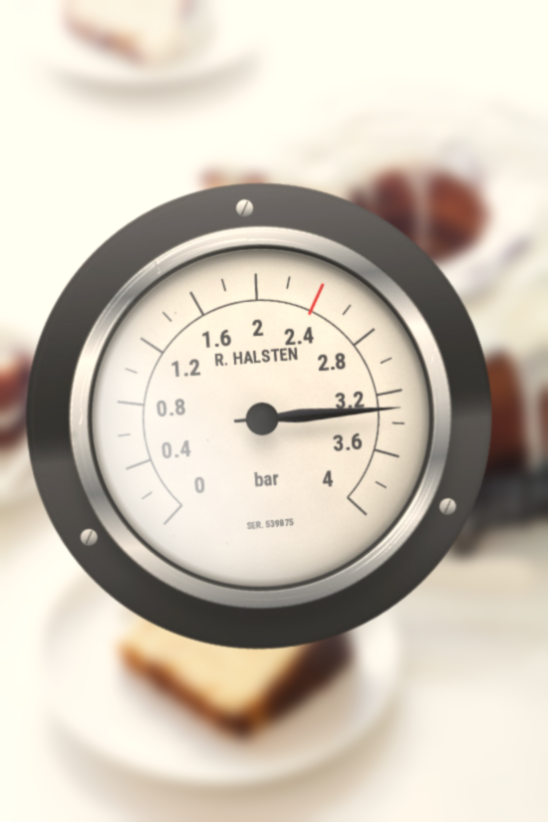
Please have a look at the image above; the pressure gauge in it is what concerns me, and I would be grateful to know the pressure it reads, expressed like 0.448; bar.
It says 3.3; bar
